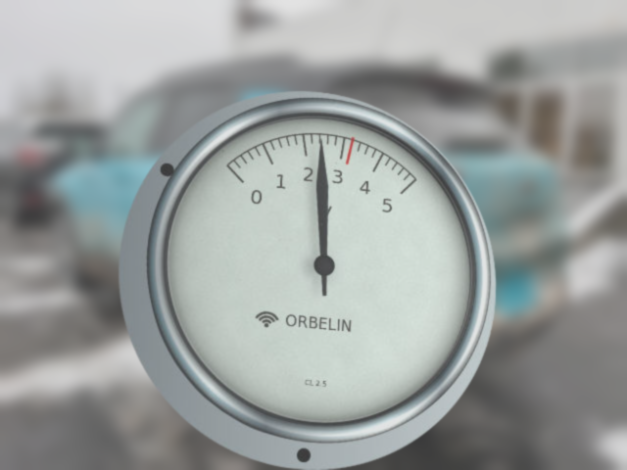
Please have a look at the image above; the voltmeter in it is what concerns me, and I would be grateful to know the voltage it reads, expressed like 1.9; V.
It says 2.4; V
